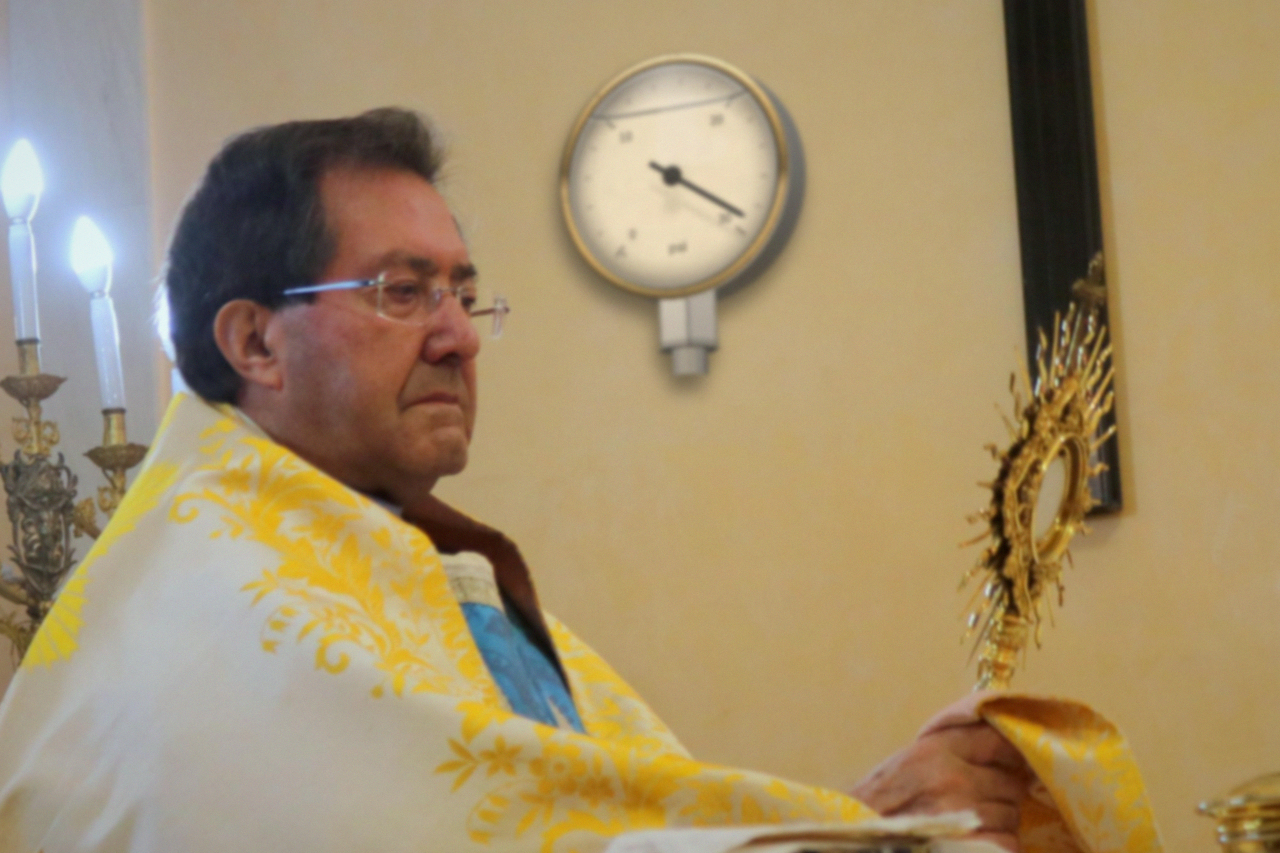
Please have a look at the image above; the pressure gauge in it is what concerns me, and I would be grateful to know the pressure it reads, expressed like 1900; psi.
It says 29; psi
